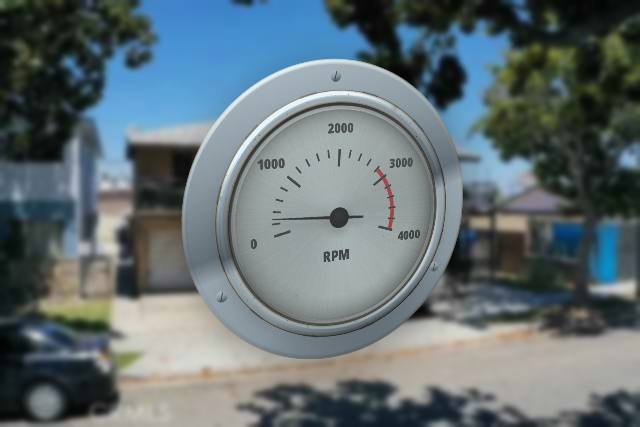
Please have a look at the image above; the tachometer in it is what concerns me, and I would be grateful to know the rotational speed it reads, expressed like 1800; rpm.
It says 300; rpm
